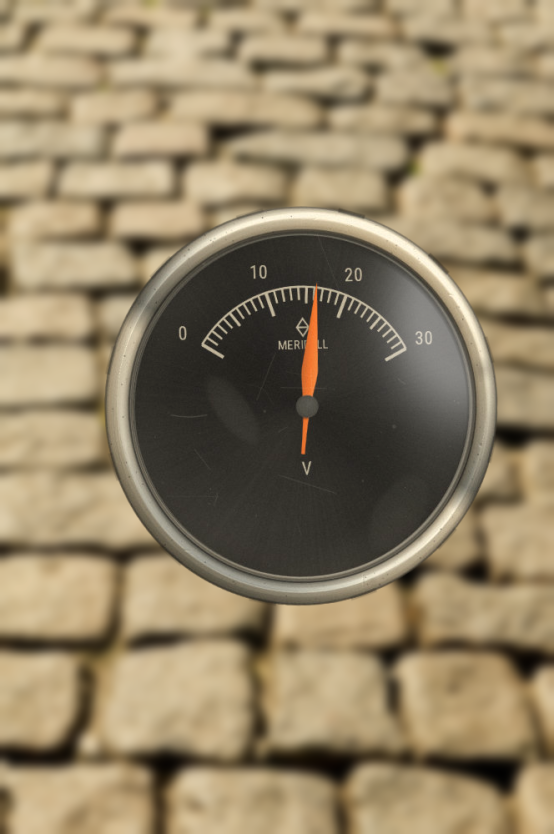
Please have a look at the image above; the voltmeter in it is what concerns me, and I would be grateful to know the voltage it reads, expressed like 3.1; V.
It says 16; V
